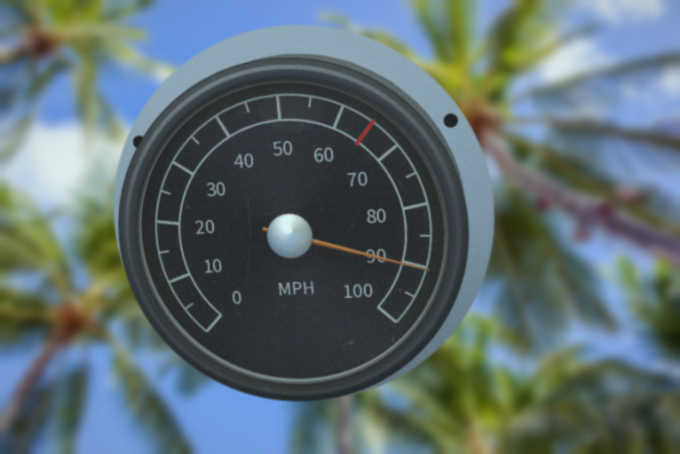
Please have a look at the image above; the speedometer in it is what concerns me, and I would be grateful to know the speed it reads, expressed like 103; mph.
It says 90; mph
